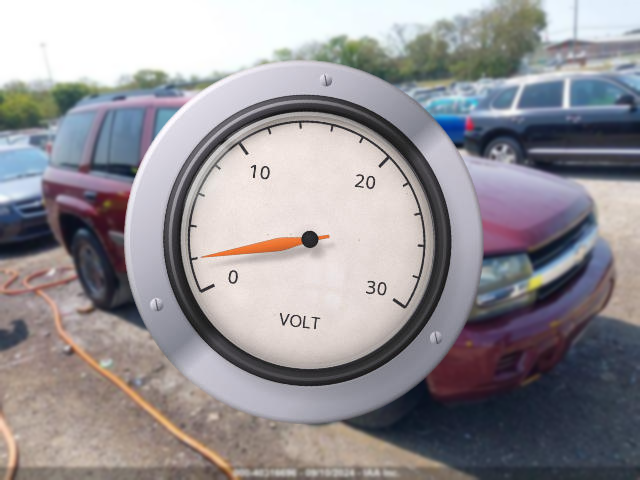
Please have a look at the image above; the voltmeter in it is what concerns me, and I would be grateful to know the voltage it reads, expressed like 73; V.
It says 2; V
